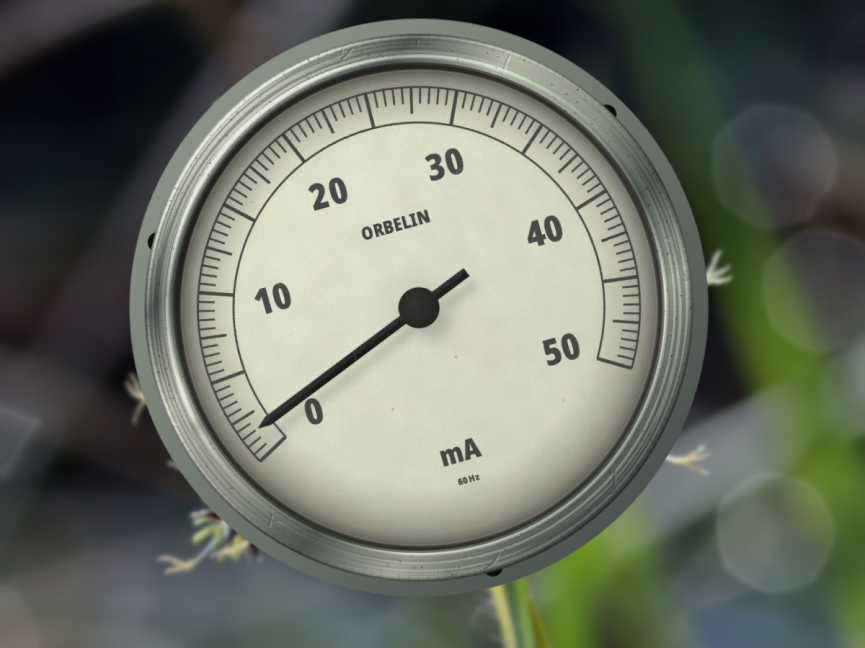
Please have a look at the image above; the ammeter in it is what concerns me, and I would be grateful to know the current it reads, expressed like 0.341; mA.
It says 1.5; mA
